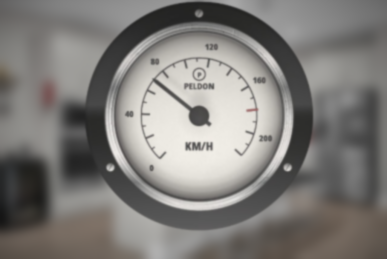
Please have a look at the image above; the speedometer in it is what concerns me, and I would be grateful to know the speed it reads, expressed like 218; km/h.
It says 70; km/h
